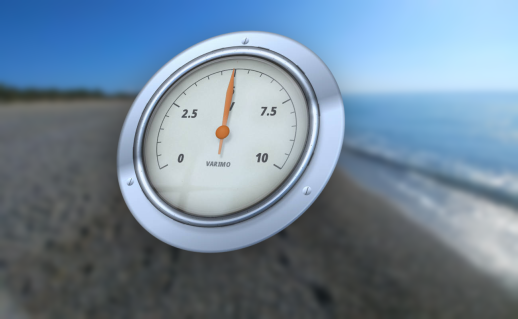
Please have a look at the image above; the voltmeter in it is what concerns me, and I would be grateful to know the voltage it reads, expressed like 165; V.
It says 5; V
